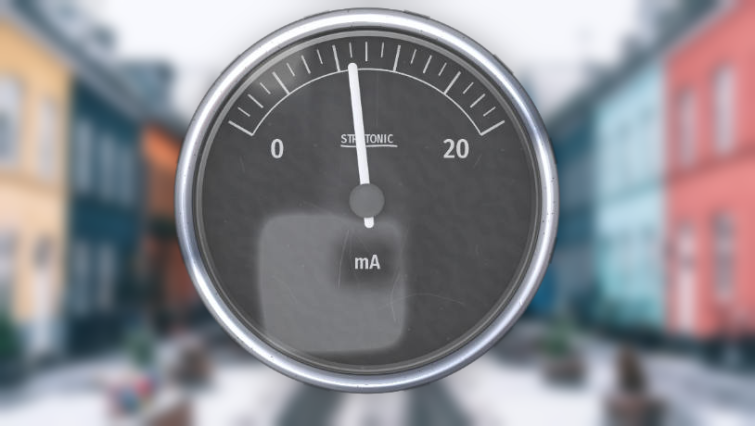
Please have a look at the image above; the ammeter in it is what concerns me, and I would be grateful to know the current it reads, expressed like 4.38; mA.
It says 9; mA
